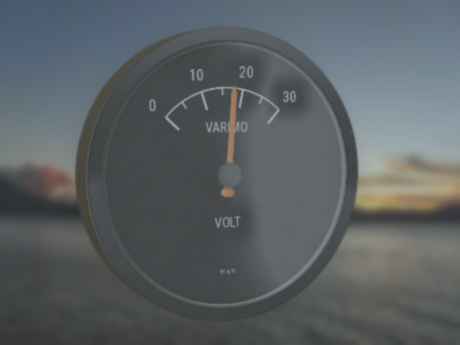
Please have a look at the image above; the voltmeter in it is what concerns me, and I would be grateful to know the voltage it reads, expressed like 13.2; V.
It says 17.5; V
